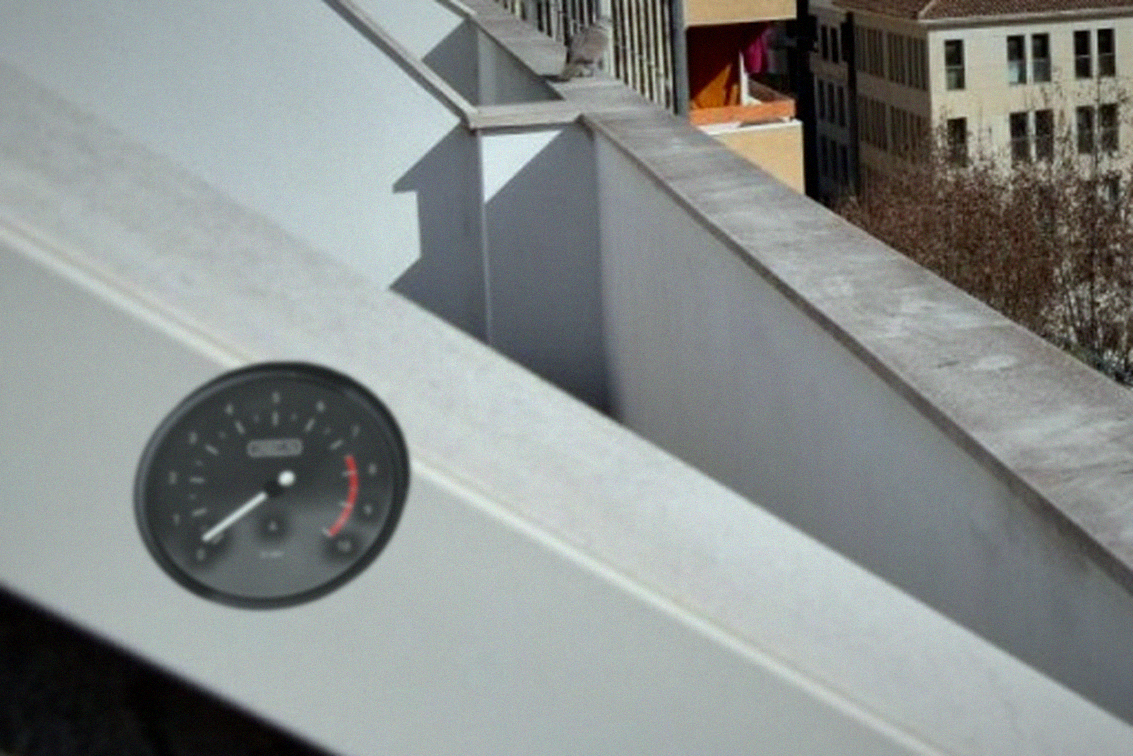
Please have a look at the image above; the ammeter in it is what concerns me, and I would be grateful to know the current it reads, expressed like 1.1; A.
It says 0.25; A
